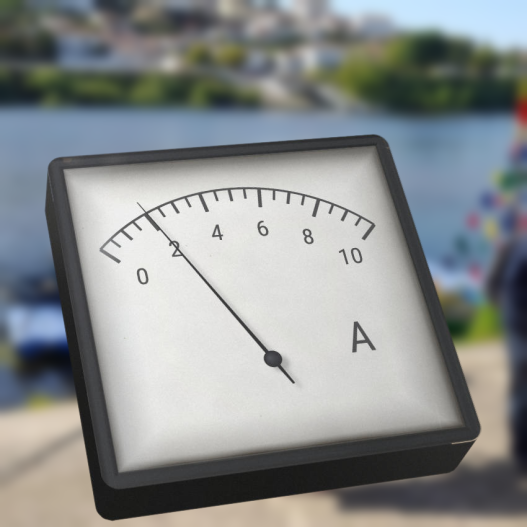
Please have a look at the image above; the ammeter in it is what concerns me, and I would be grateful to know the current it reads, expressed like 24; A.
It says 2; A
